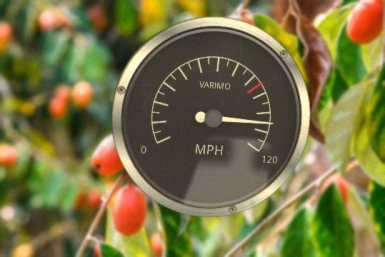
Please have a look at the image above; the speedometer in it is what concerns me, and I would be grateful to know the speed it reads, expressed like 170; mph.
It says 105; mph
